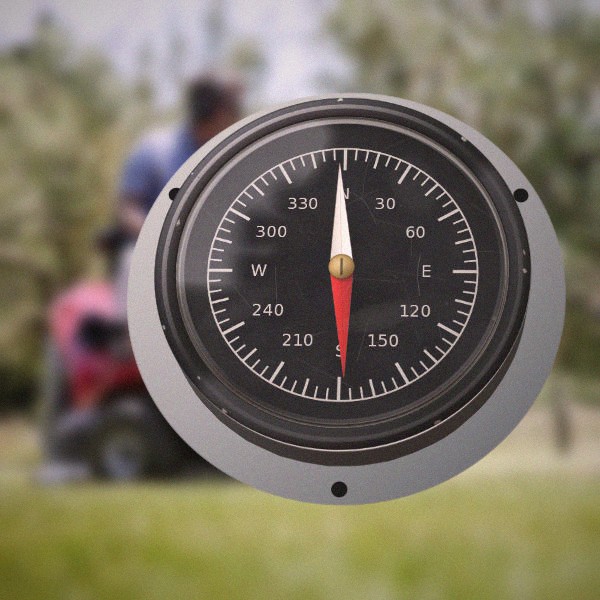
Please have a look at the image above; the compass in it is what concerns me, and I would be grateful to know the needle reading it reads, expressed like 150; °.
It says 177.5; °
